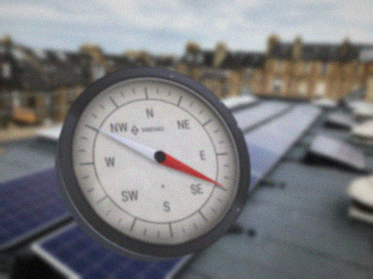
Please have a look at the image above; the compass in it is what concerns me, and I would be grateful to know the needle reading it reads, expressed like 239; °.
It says 120; °
